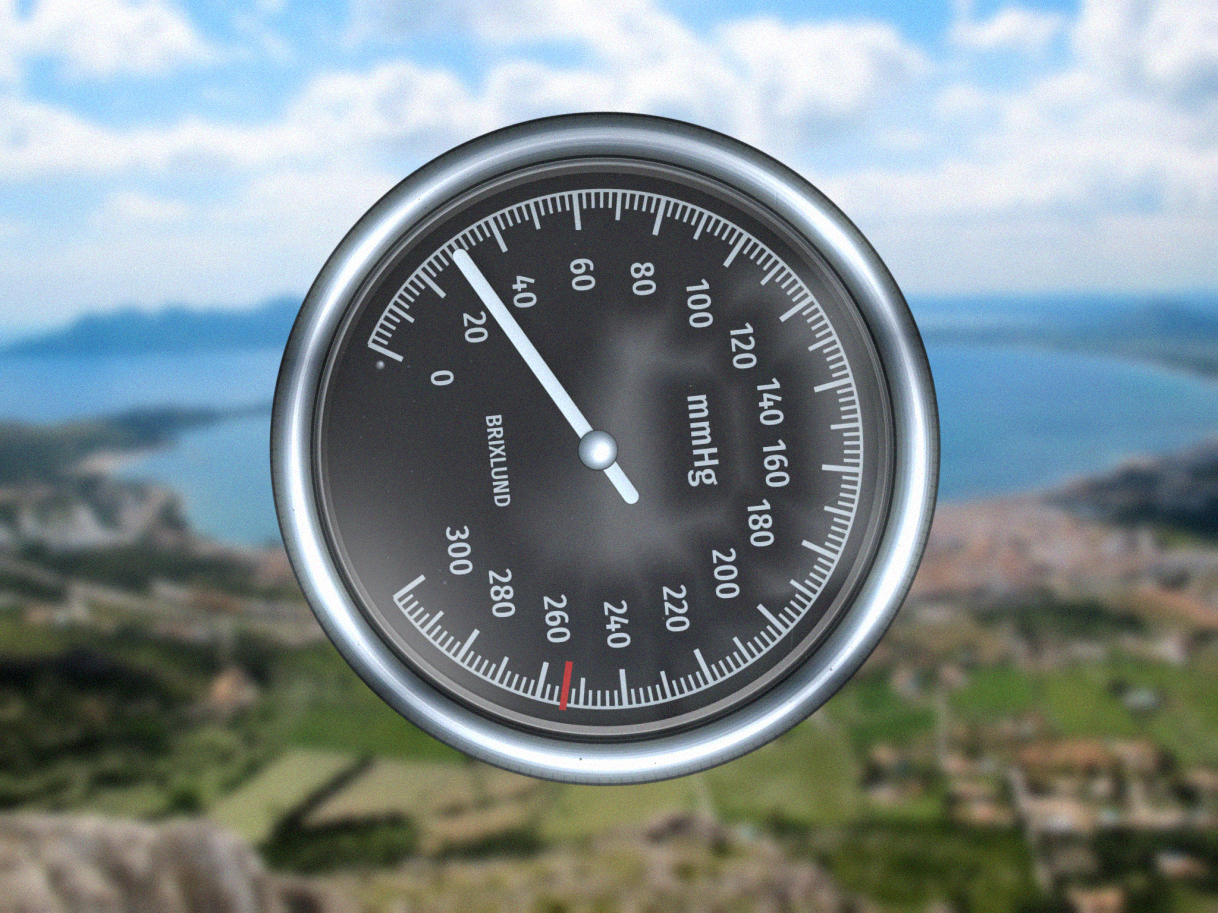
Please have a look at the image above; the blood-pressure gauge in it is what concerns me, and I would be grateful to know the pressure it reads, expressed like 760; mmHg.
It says 30; mmHg
